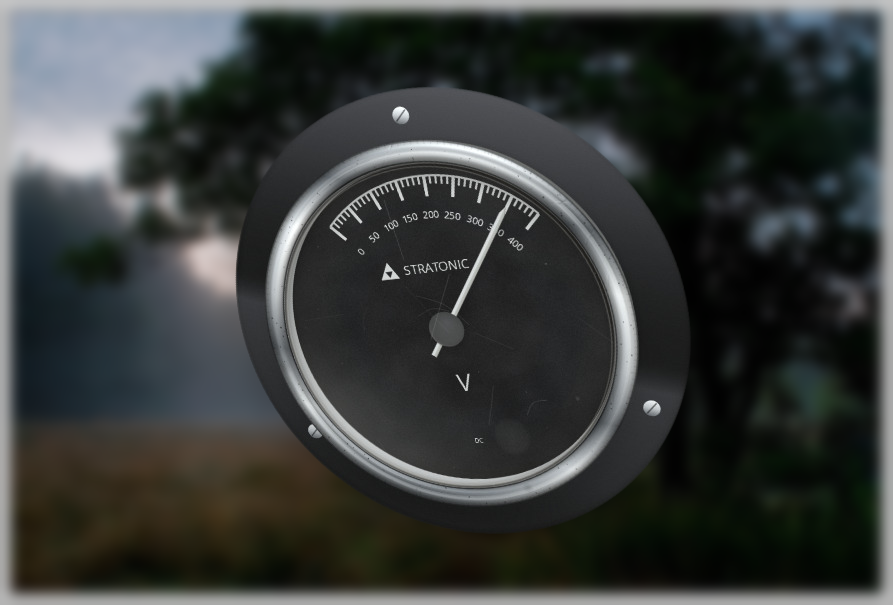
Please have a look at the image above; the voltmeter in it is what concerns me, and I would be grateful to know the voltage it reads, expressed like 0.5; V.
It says 350; V
